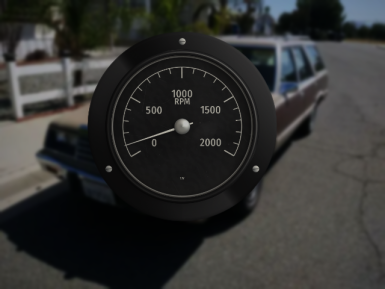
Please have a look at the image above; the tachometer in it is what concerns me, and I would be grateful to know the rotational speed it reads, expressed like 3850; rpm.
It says 100; rpm
